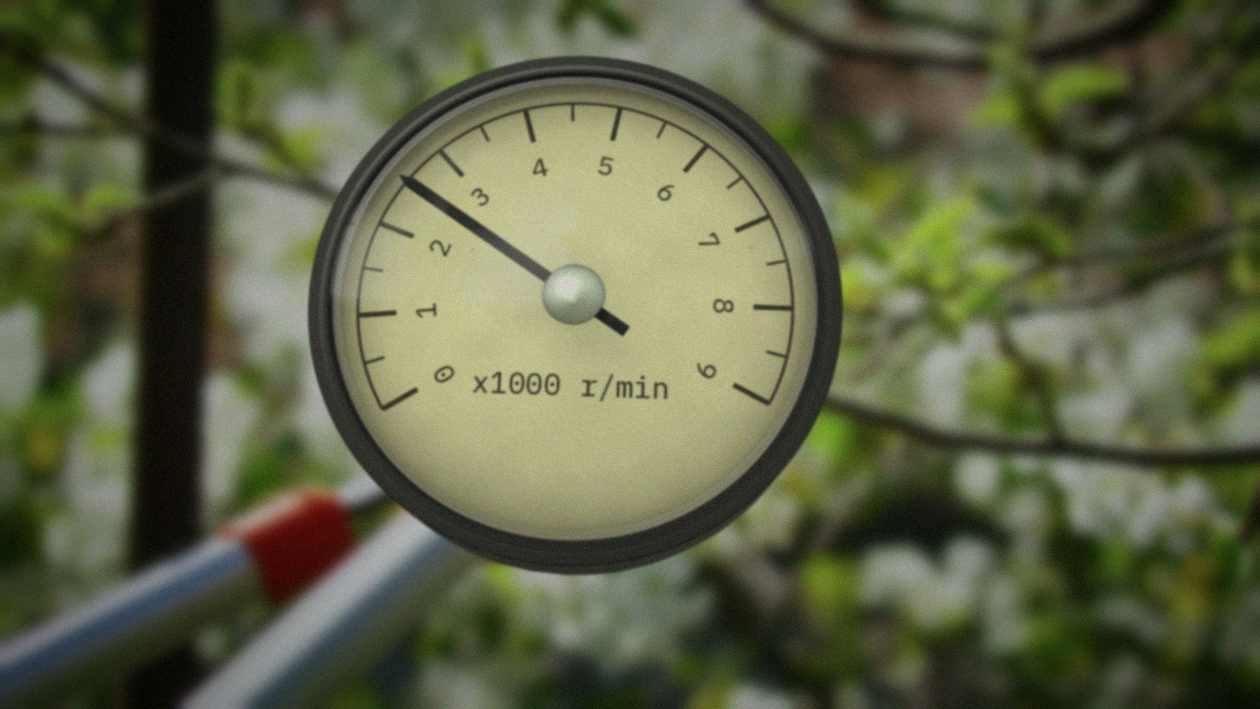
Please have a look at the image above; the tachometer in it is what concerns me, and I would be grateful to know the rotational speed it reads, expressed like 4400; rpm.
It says 2500; rpm
